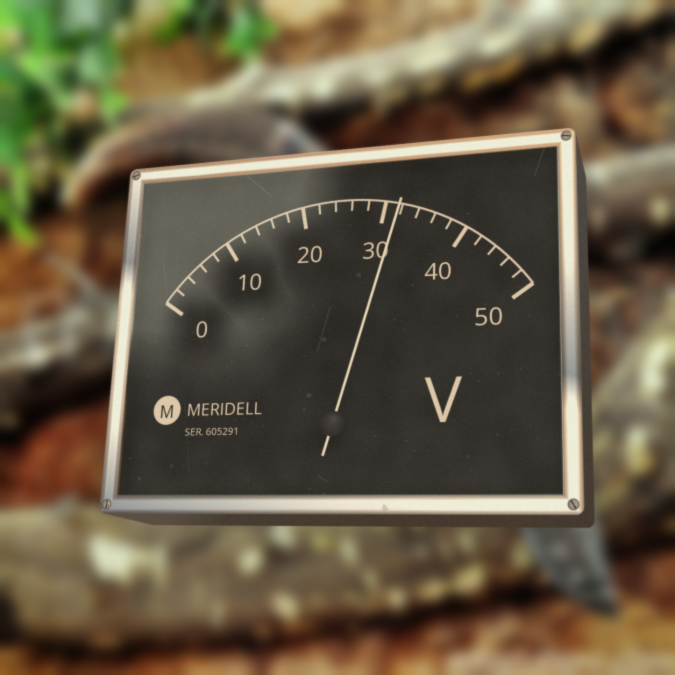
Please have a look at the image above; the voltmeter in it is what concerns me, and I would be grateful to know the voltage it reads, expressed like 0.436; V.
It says 32; V
